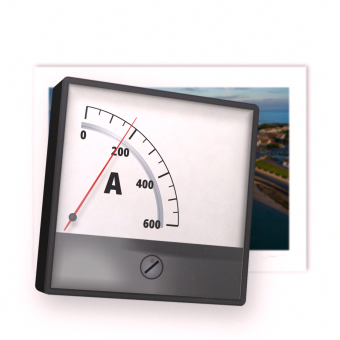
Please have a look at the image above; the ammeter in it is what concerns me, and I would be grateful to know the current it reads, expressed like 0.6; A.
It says 175; A
